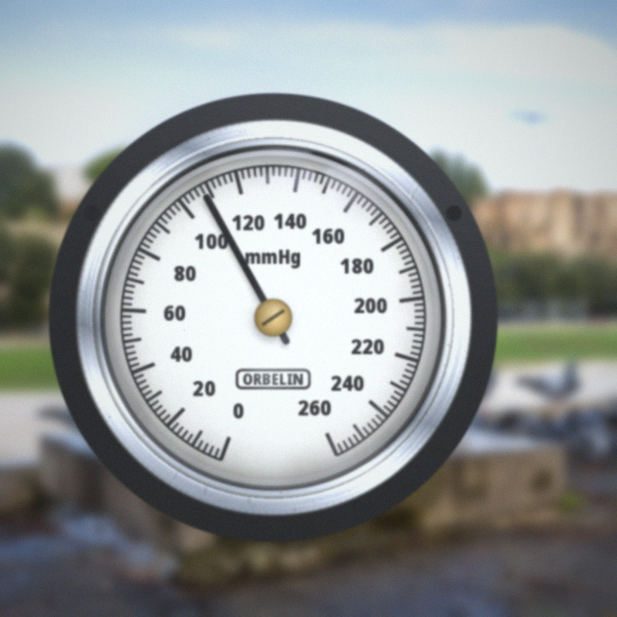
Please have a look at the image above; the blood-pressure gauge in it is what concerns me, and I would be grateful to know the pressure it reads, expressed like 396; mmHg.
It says 108; mmHg
